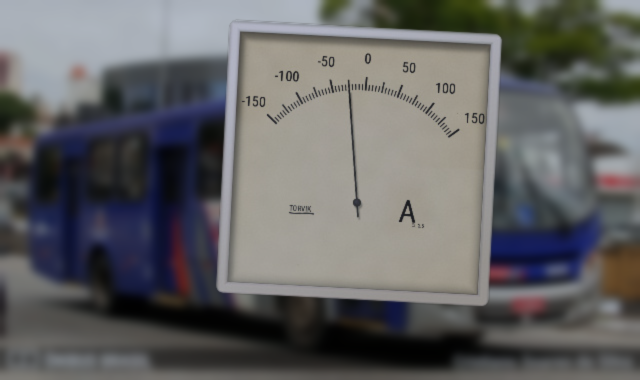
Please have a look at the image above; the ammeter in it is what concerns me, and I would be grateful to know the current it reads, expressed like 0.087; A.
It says -25; A
